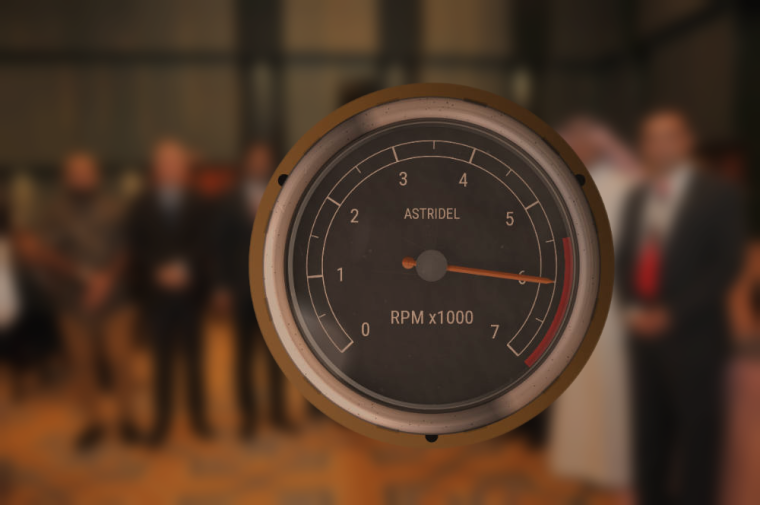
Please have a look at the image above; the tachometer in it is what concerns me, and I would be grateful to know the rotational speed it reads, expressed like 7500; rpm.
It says 6000; rpm
